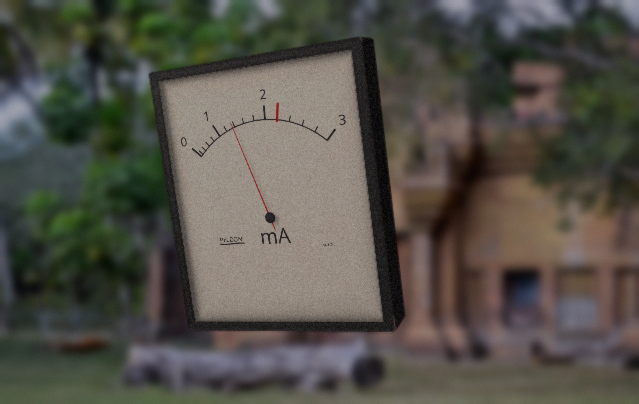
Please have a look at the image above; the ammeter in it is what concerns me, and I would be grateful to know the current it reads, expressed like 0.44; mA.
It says 1.4; mA
